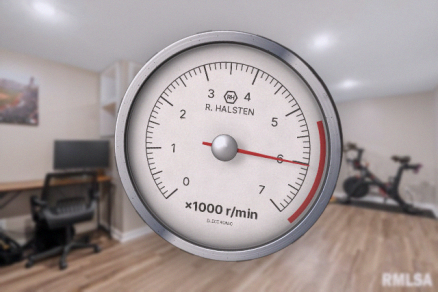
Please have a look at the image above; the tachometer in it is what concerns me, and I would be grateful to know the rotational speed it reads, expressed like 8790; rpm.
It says 6000; rpm
